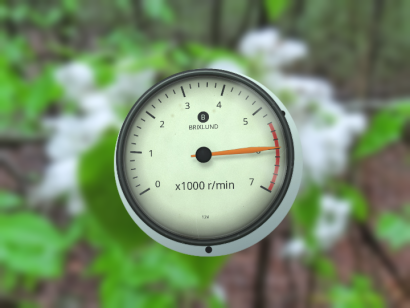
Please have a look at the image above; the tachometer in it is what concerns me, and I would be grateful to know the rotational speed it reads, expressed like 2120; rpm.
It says 6000; rpm
